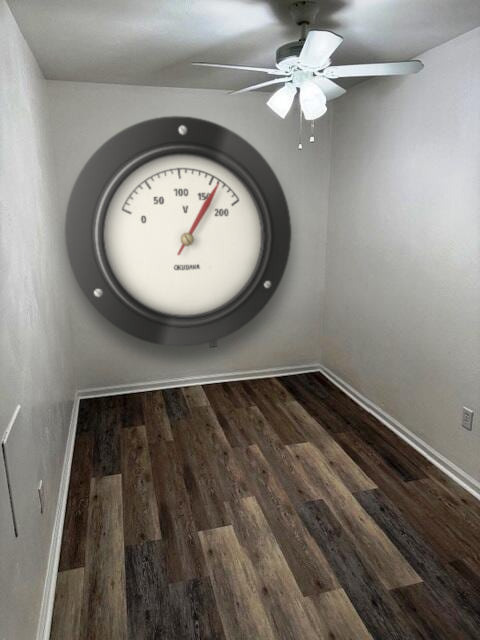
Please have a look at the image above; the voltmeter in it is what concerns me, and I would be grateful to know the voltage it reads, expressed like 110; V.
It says 160; V
